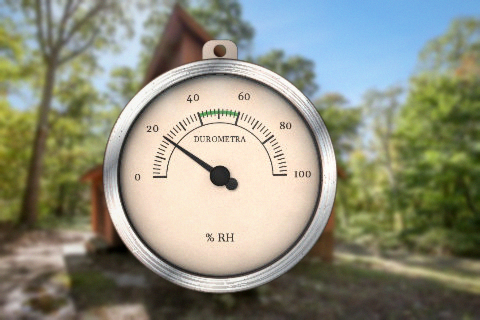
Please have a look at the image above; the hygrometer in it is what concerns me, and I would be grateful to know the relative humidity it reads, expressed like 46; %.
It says 20; %
